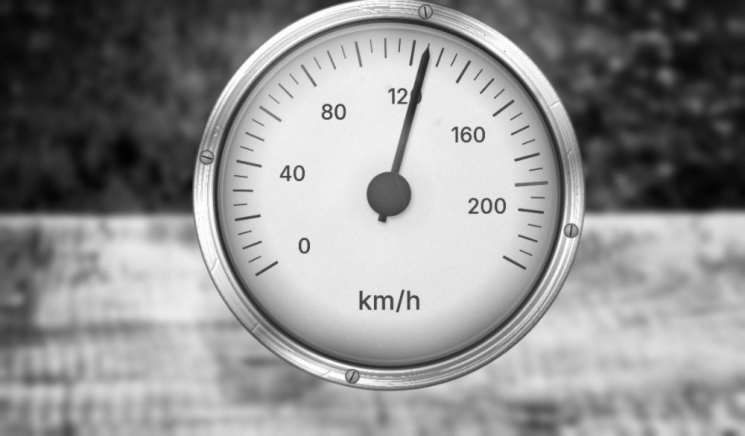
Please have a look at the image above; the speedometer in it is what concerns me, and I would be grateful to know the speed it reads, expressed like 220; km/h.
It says 125; km/h
